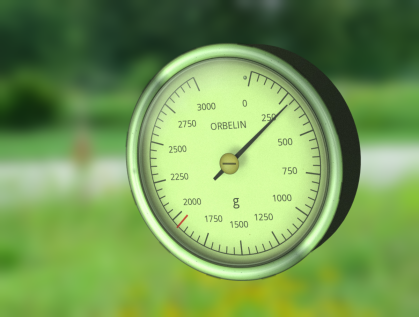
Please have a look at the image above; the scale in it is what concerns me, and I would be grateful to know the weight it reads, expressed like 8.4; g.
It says 300; g
